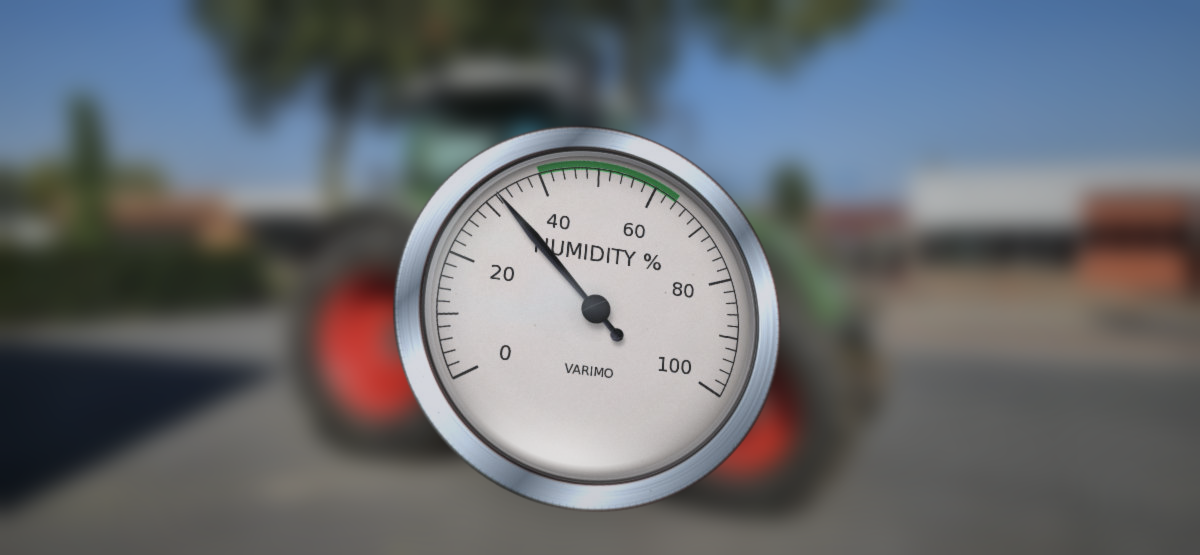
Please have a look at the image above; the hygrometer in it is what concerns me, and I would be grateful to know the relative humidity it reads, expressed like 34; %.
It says 32; %
